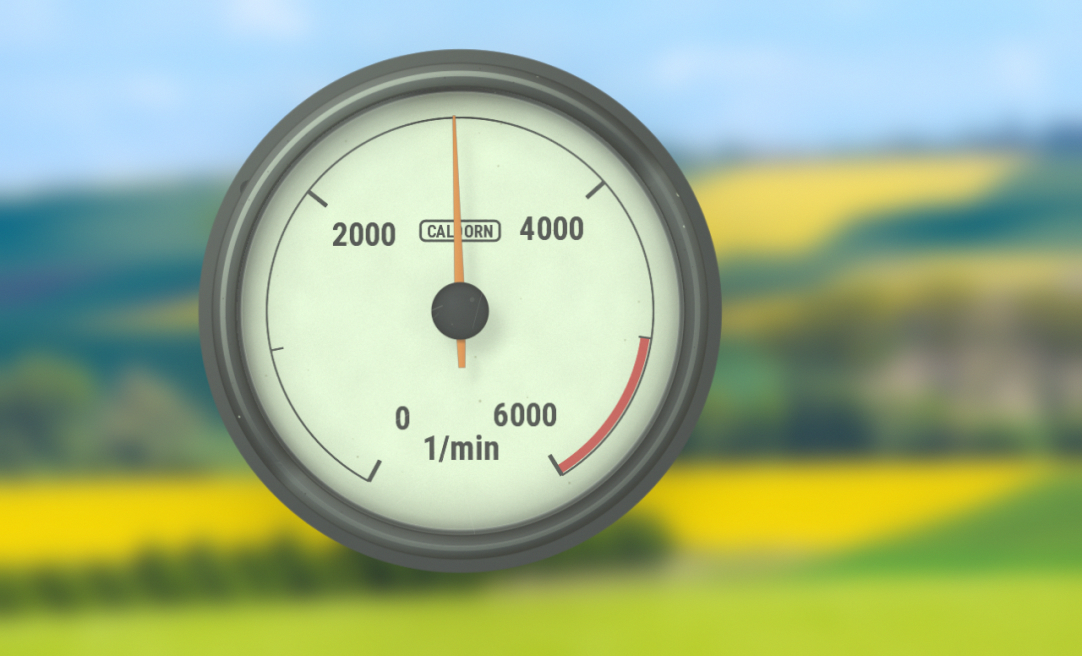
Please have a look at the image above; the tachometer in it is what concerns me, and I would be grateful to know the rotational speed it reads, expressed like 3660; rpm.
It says 3000; rpm
